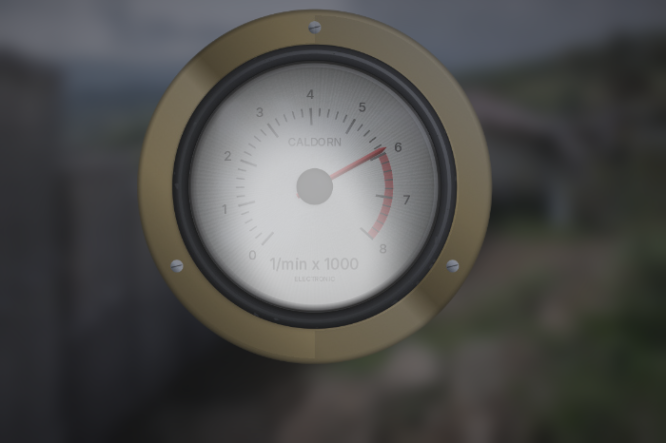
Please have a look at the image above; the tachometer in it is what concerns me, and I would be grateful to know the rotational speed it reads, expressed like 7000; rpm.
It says 5900; rpm
